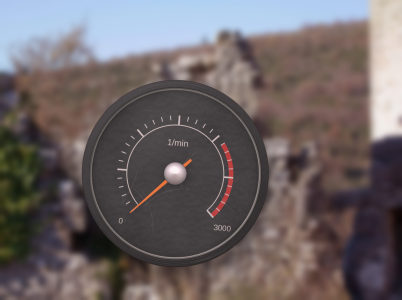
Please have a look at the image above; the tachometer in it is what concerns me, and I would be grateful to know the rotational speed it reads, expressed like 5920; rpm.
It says 0; rpm
